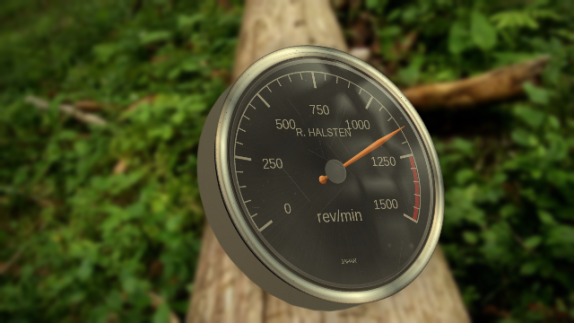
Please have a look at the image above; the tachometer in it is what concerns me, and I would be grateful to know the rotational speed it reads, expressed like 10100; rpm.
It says 1150; rpm
